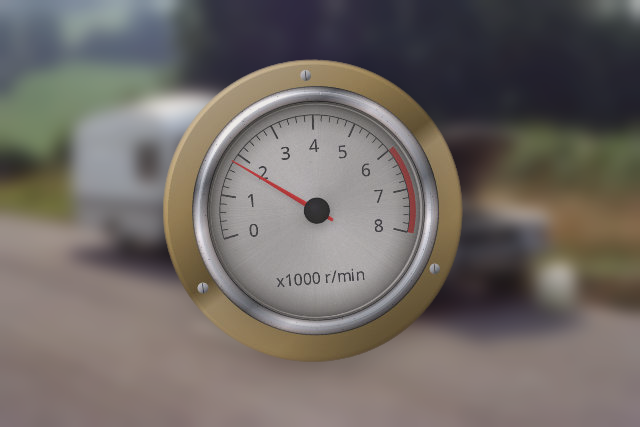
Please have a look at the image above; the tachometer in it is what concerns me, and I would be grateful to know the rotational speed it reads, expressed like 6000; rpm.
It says 1800; rpm
